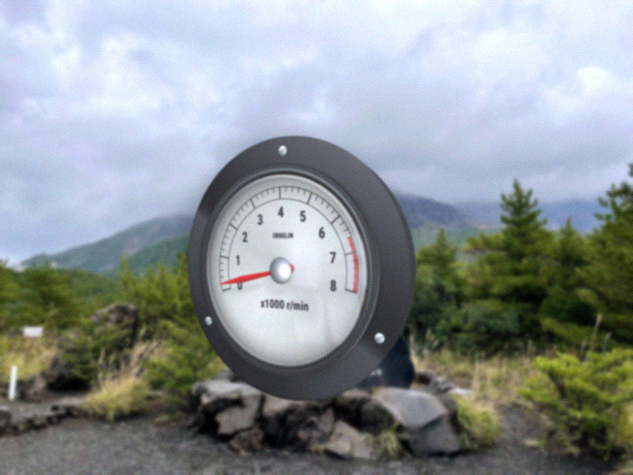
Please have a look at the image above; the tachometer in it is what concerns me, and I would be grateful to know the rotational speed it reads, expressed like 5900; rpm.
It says 200; rpm
